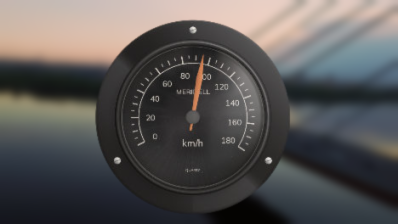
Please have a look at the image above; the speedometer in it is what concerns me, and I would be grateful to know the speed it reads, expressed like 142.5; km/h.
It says 95; km/h
